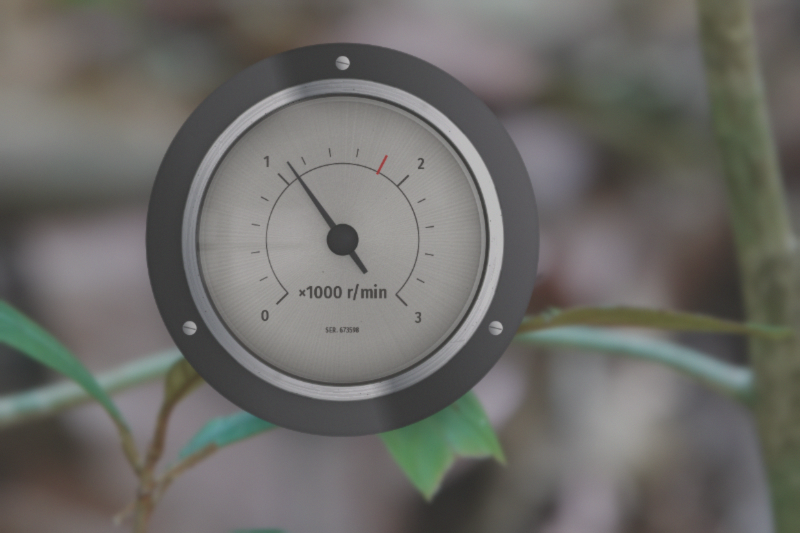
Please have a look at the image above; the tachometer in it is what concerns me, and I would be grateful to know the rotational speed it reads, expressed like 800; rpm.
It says 1100; rpm
